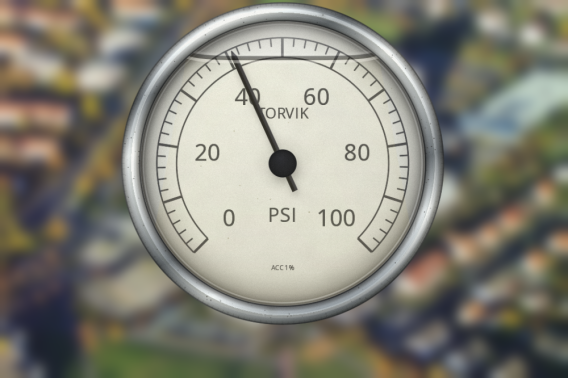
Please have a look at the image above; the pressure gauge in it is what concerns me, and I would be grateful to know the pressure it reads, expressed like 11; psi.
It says 41; psi
